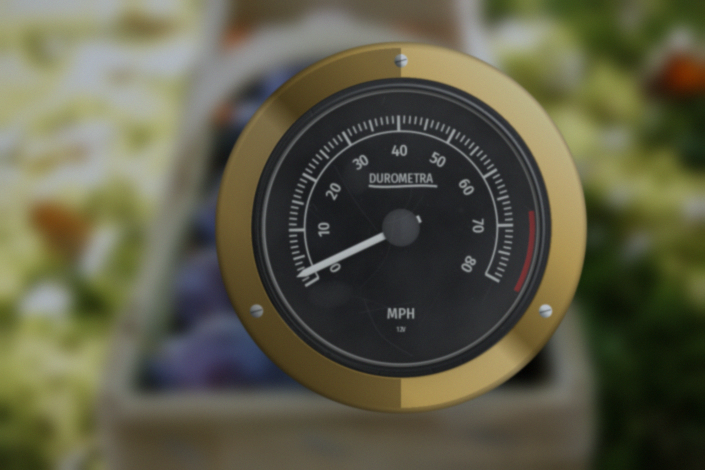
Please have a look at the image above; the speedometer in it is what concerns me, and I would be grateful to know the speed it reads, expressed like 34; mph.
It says 2; mph
